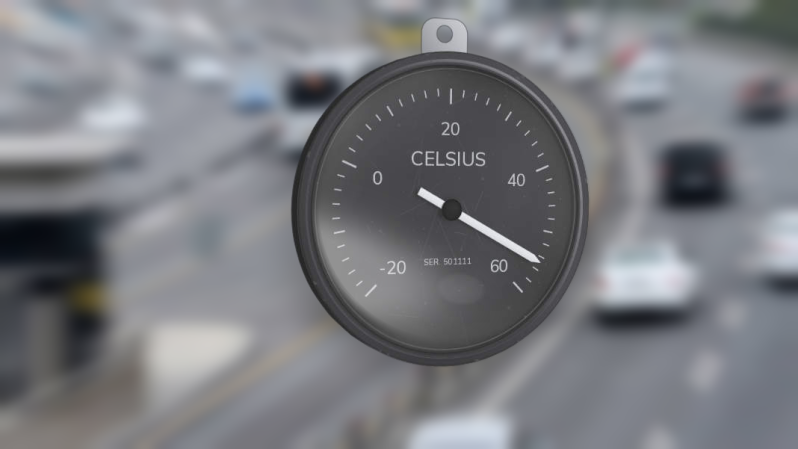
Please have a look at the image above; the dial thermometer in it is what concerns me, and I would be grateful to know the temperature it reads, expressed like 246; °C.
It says 55; °C
